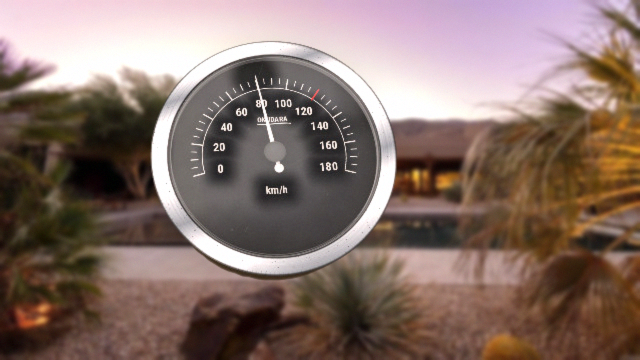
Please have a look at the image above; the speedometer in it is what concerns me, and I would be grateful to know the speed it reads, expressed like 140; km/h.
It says 80; km/h
